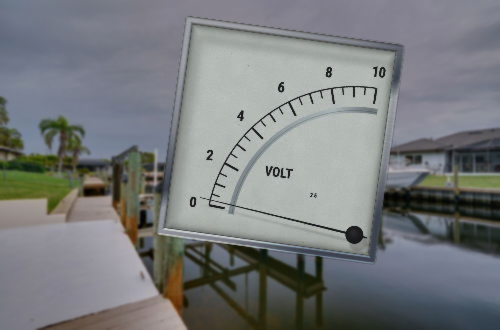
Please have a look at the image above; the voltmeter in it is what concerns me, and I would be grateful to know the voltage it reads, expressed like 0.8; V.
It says 0.25; V
